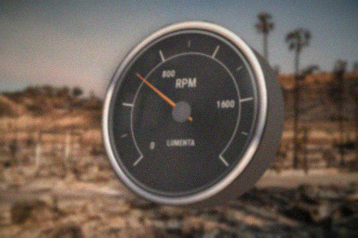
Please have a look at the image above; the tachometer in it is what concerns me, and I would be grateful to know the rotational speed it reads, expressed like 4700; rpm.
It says 600; rpm
